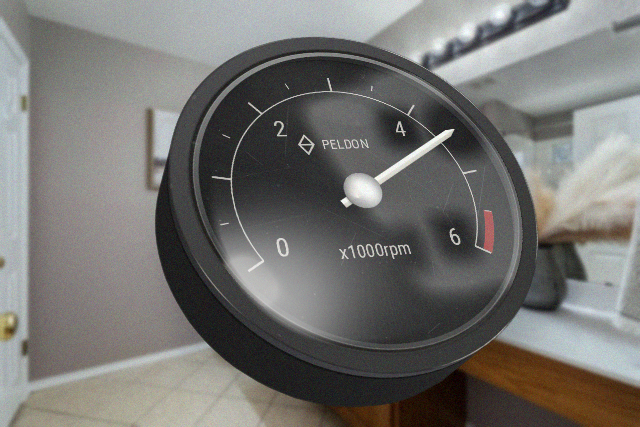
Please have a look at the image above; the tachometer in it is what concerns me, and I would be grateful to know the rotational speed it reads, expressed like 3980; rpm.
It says 4500; rpm
